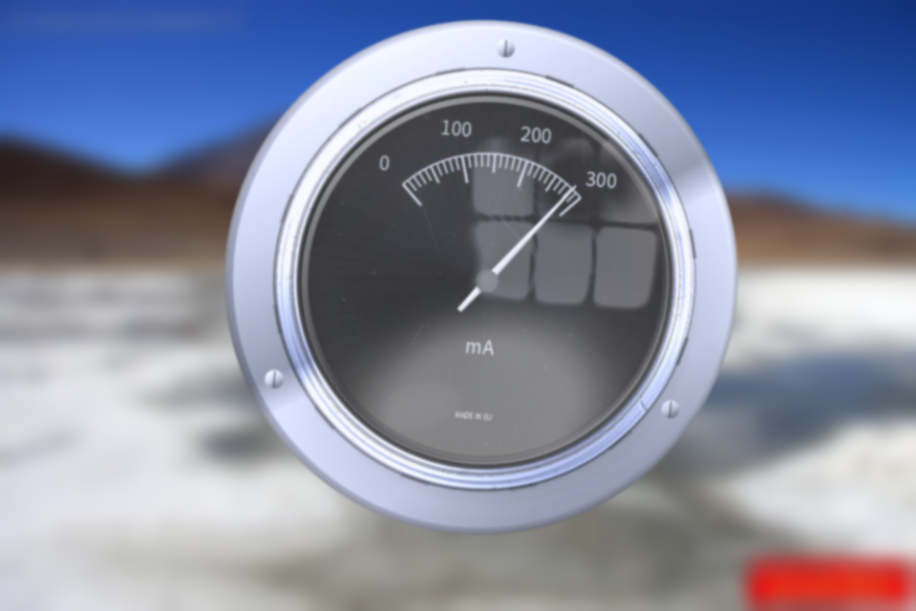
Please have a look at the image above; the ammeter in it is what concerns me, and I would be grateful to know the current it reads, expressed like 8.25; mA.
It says 280; mA
